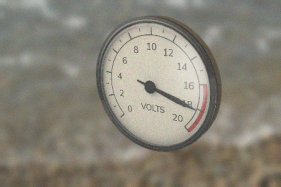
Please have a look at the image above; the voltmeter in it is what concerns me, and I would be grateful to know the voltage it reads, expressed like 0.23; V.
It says 18; V
